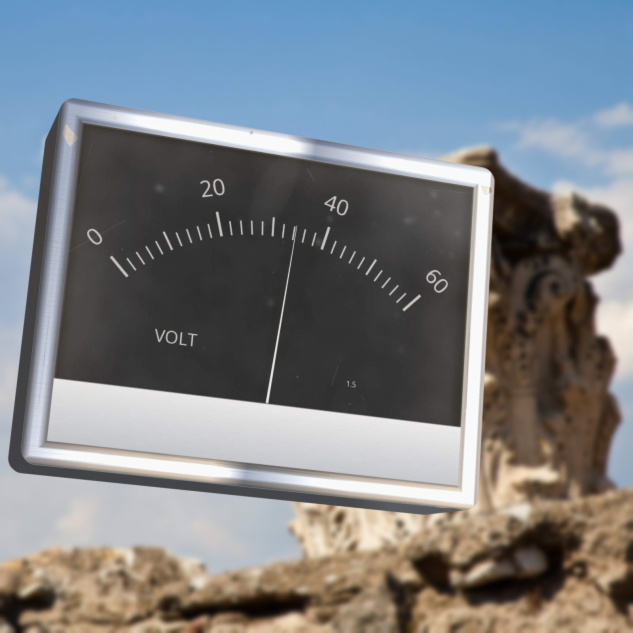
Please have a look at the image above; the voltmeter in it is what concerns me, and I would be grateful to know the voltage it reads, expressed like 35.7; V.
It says 34; V
